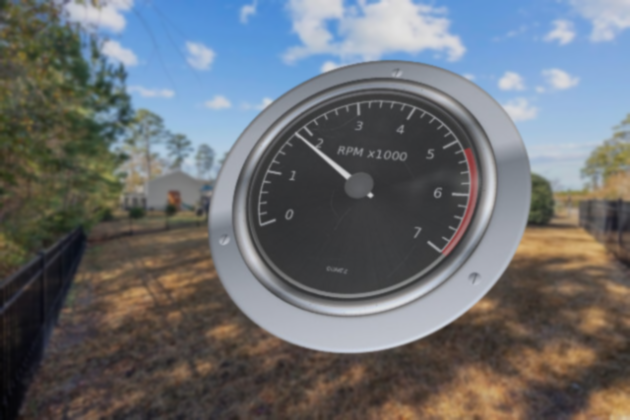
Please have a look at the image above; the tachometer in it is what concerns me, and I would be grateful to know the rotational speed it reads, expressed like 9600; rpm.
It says 1800; rpm
